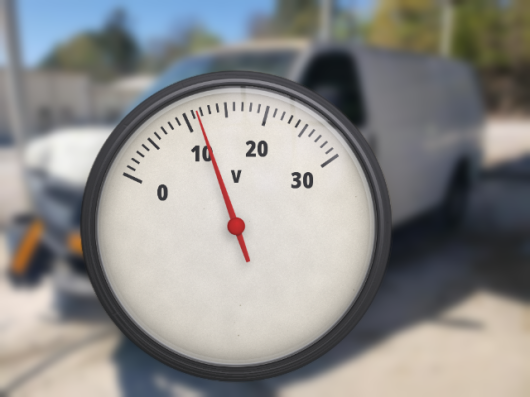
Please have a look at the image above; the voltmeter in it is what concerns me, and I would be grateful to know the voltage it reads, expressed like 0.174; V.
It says 11.5; V
